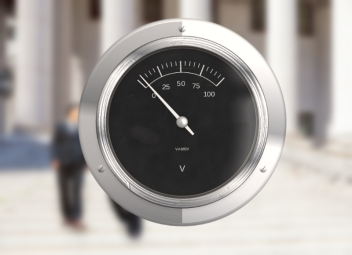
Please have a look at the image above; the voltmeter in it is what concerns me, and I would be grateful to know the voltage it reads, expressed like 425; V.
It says 5; V
